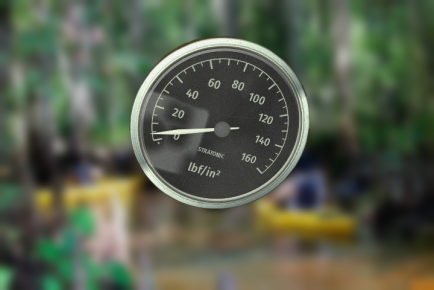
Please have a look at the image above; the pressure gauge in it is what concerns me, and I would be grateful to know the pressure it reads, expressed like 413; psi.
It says 5; psi
